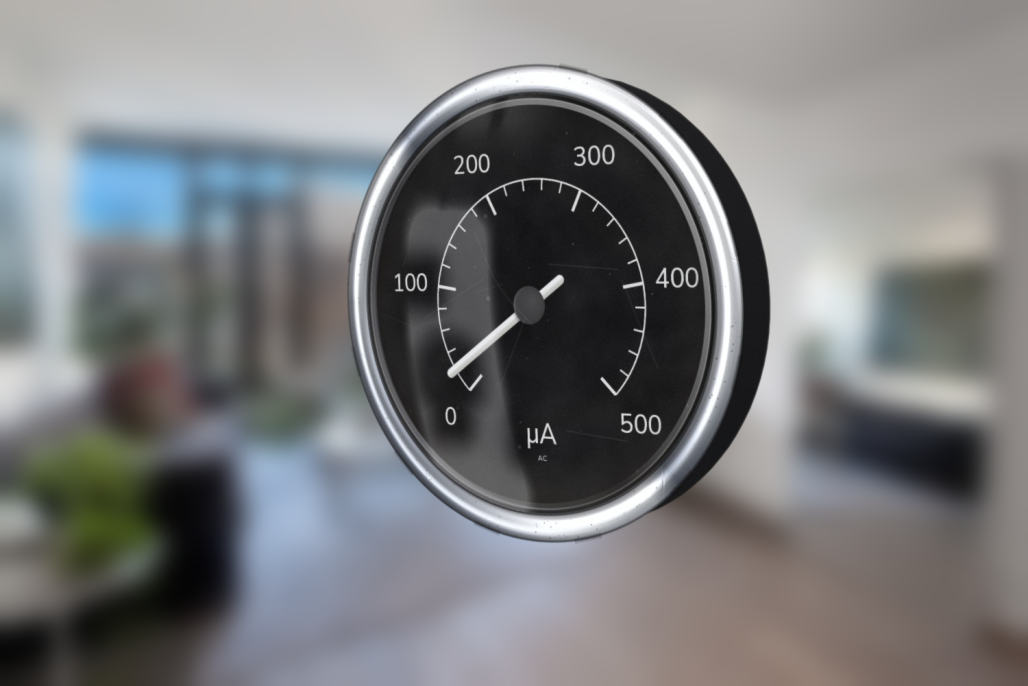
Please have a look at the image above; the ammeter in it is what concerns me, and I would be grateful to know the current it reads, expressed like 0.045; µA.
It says 20; µA
